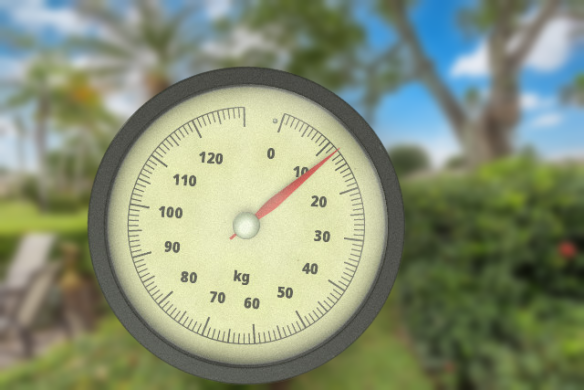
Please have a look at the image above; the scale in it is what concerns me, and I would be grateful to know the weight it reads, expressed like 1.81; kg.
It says 12; kg
